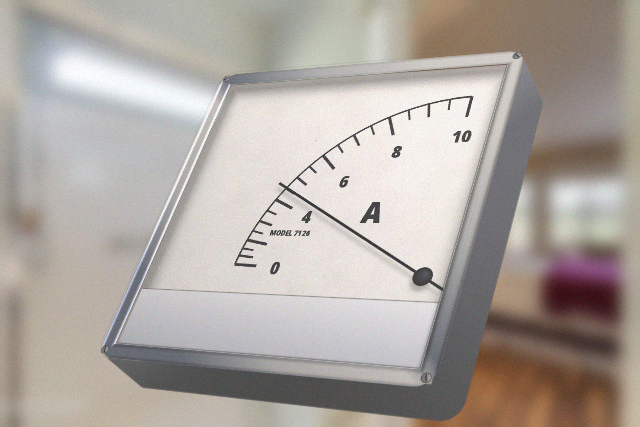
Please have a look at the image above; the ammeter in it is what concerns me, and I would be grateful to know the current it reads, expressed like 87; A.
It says 4.5; A
